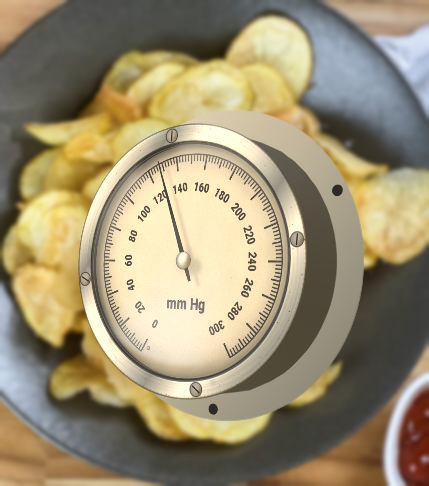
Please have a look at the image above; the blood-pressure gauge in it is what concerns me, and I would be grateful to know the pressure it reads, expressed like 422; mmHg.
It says 130; mmHg
